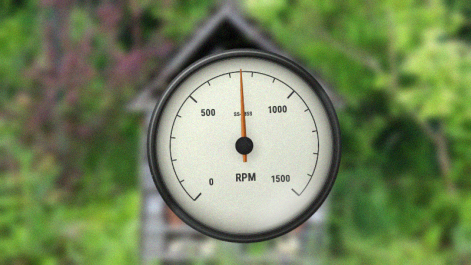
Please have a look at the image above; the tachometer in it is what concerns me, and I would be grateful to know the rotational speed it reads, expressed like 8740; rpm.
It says 750; rpm
